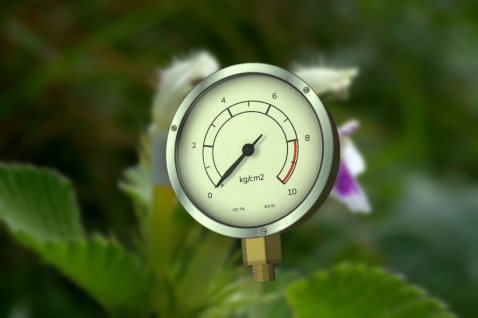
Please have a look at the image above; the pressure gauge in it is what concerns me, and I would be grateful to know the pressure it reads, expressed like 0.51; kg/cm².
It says 0; kg/cm²
